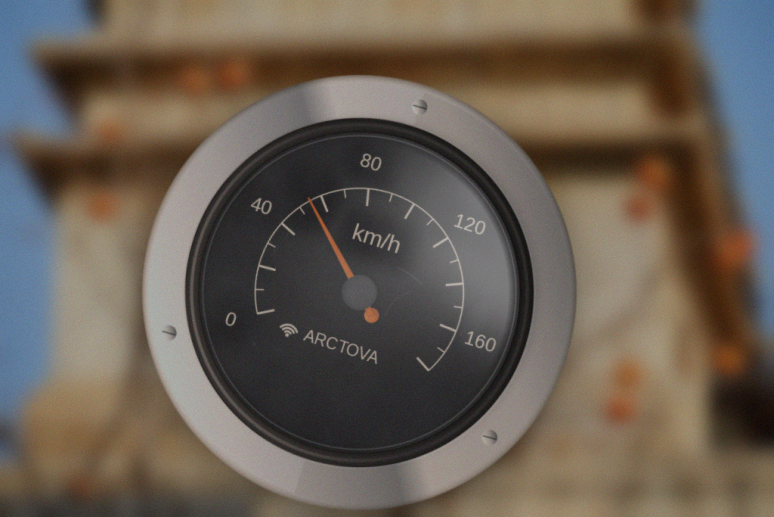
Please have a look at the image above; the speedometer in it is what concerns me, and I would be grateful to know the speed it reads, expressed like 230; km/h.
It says 55; km/h
